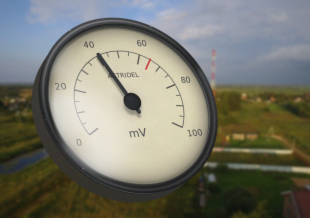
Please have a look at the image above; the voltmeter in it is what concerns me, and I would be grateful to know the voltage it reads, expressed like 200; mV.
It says 40; mV
